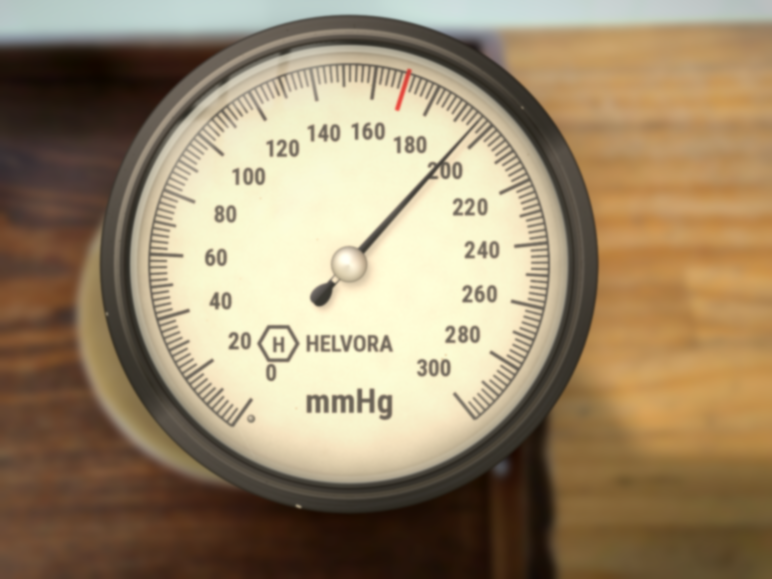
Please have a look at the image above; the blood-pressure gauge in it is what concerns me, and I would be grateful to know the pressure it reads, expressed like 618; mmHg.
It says 196; mmHg
